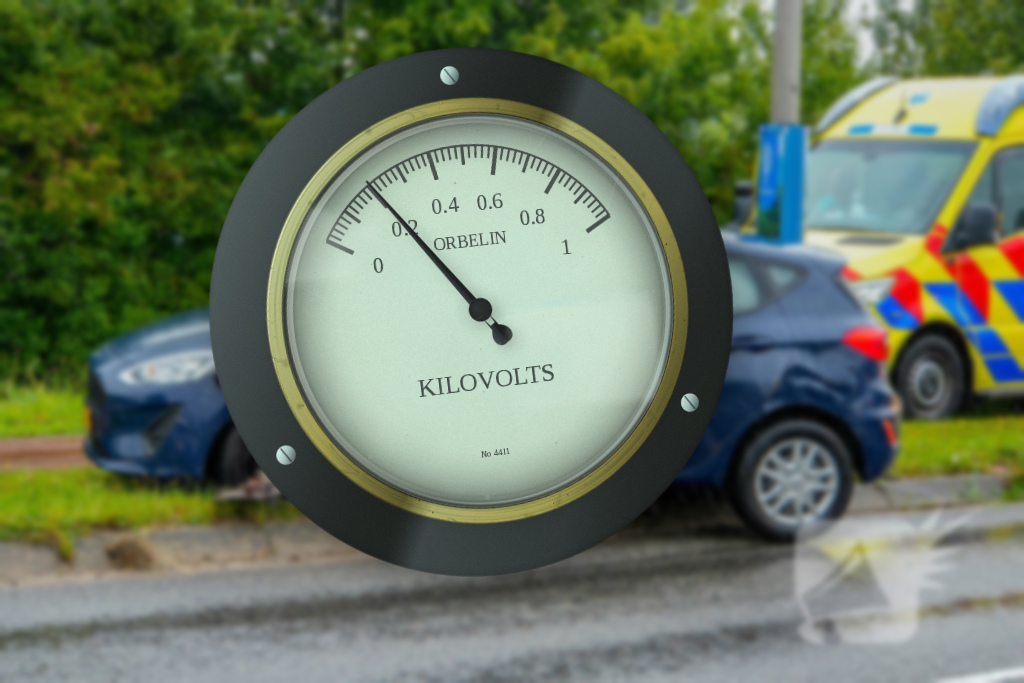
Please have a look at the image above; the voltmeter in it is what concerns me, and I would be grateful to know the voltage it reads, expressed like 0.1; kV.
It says 0.2; kV
